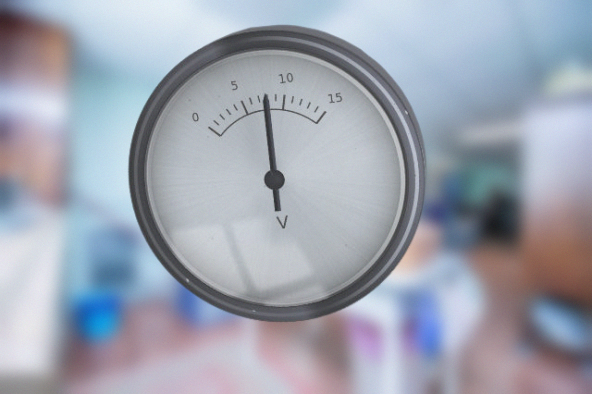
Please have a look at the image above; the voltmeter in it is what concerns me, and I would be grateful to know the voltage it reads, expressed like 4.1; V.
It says 8; V
